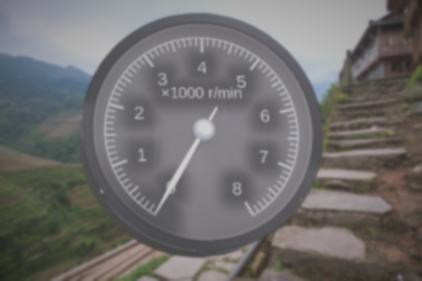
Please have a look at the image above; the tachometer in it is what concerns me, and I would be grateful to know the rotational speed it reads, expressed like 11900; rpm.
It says 0; rpm
